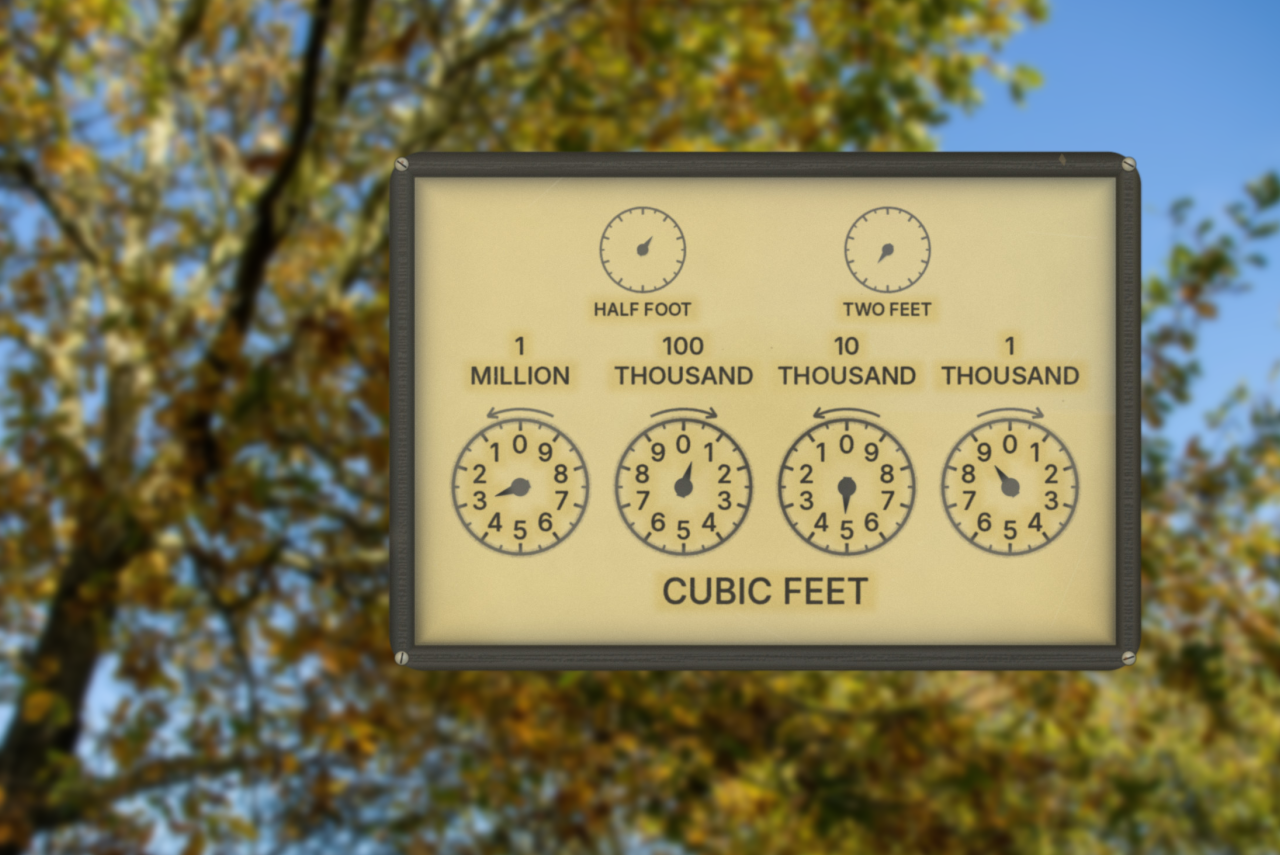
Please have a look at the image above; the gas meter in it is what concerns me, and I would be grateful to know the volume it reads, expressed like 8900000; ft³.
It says 304900; ft³
